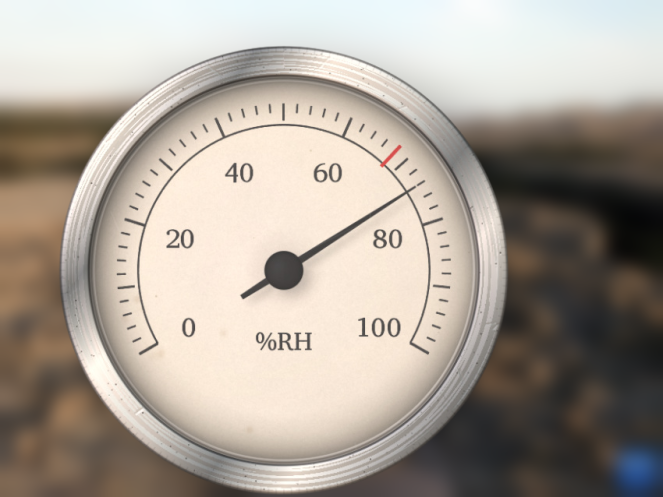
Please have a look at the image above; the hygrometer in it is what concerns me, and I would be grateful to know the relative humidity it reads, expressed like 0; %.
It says 74; %
